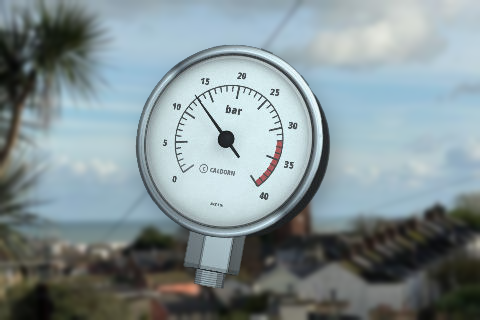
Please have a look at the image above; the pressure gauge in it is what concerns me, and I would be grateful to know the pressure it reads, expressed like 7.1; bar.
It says 13; bar
